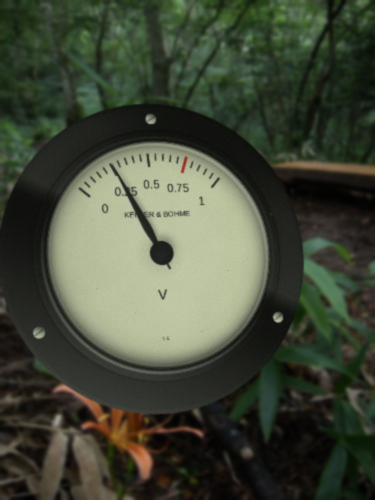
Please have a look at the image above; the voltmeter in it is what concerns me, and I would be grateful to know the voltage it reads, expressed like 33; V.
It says 0.25; V
